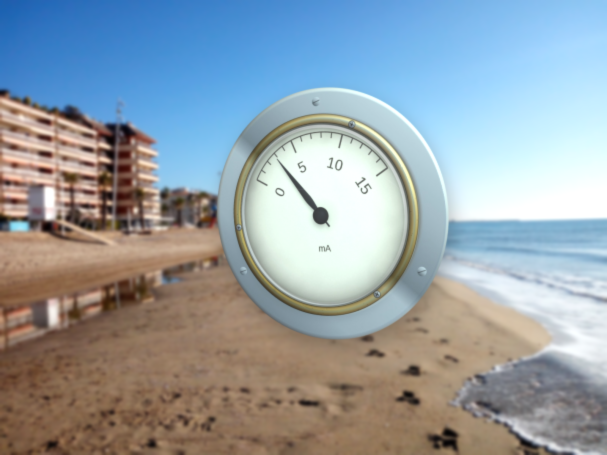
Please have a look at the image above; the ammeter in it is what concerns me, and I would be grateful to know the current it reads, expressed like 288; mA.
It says 3; mA
